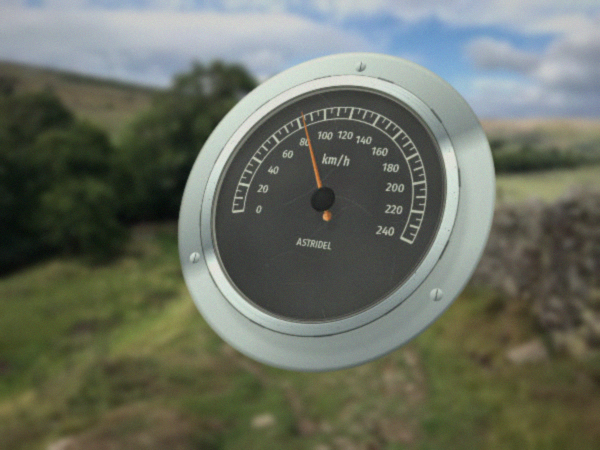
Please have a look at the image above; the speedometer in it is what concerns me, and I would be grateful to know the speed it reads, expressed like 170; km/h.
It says 85; km/h
